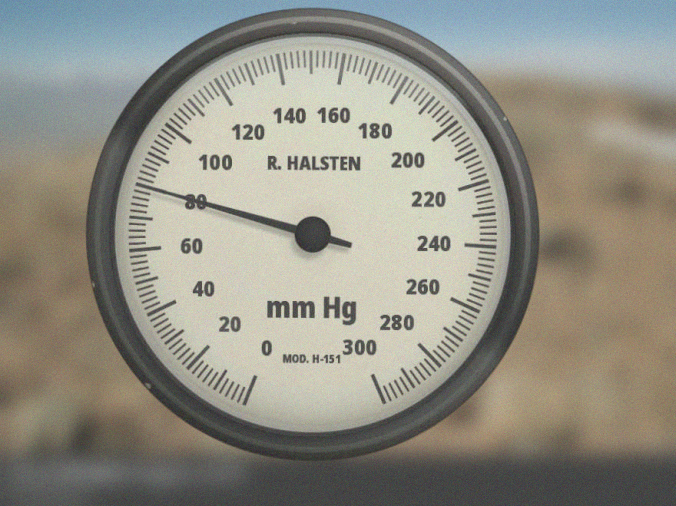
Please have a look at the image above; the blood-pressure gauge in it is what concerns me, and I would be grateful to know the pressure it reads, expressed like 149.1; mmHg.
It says 80; mmHg
